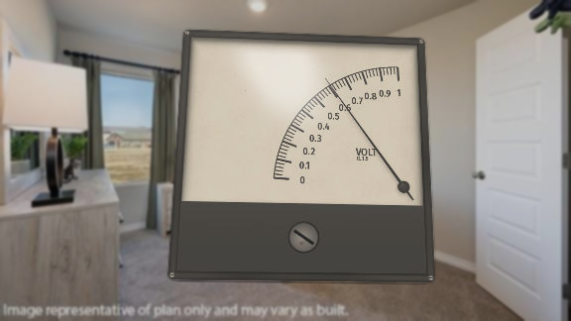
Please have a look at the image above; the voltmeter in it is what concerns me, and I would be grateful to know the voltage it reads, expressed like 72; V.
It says 0.6; V
